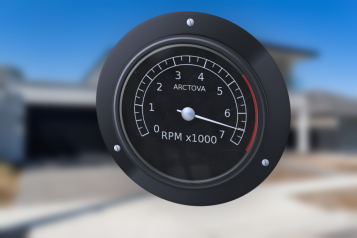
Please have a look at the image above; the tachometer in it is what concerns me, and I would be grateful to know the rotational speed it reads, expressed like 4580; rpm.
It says 6500; rpm
